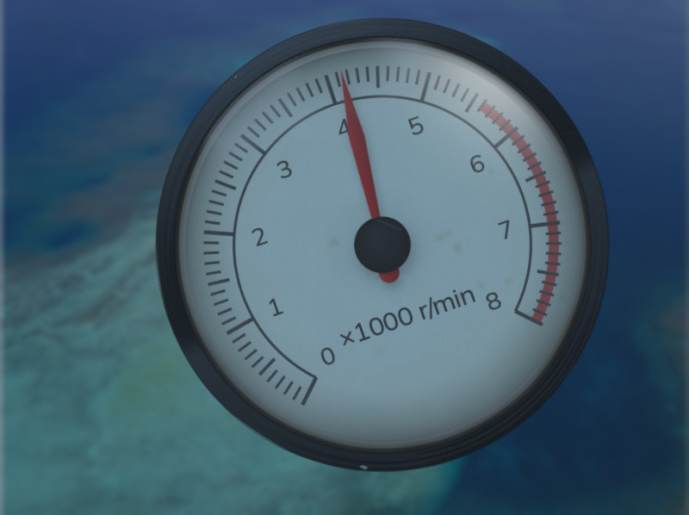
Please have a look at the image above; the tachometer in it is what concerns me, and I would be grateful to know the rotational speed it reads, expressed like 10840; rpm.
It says 4150; rpm
